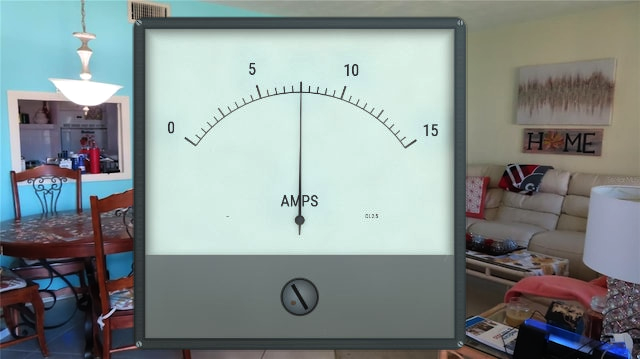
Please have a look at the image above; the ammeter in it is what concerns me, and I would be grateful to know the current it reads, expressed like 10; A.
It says 7.5; A
